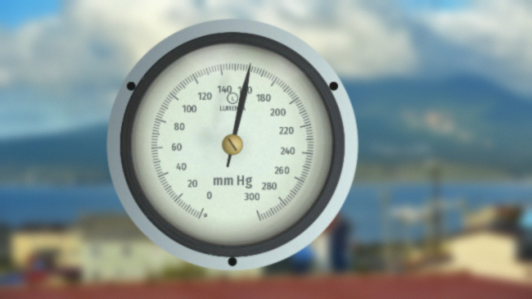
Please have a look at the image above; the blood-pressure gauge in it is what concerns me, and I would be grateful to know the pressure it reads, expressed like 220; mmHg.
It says 160; mmHg
